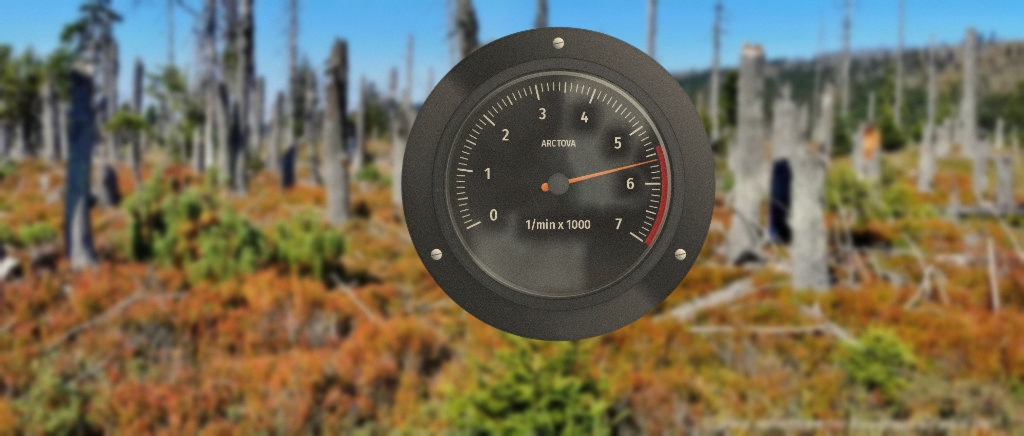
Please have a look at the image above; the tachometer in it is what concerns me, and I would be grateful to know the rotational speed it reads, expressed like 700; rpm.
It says 5600; rpm
